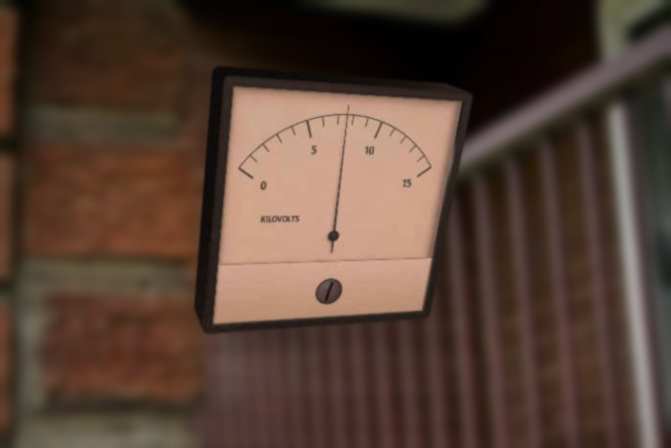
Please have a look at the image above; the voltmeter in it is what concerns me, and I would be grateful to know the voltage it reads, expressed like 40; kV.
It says 7.5; kV
